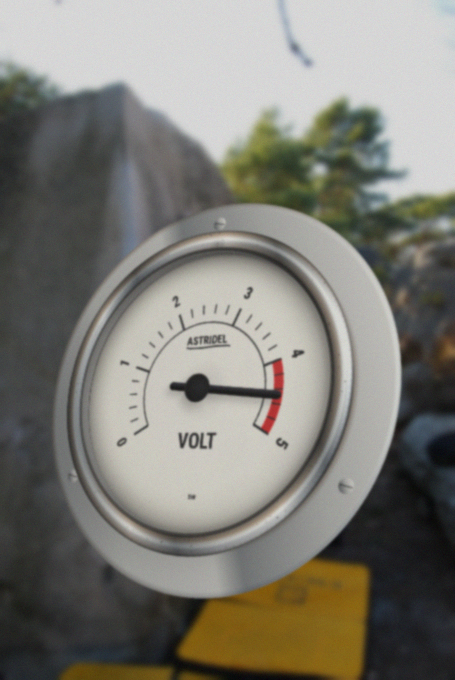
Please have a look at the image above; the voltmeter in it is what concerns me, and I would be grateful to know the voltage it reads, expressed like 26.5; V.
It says 4.5; V
